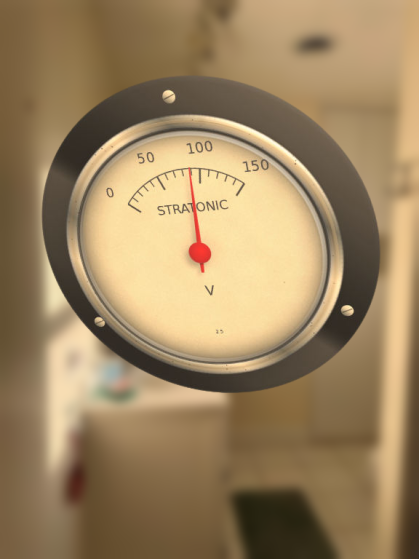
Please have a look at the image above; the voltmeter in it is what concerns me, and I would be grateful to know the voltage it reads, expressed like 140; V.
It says 90; V
